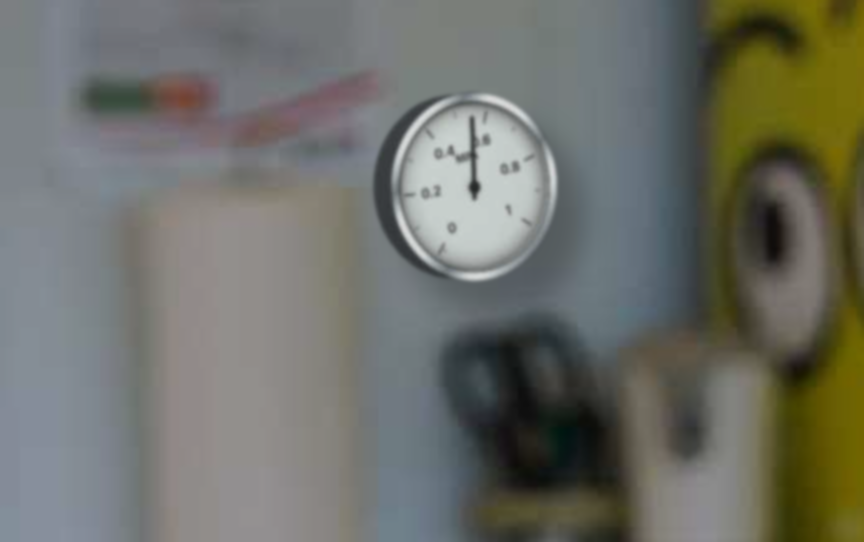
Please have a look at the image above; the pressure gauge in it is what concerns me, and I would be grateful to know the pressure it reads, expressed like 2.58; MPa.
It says 0.55; MPa
